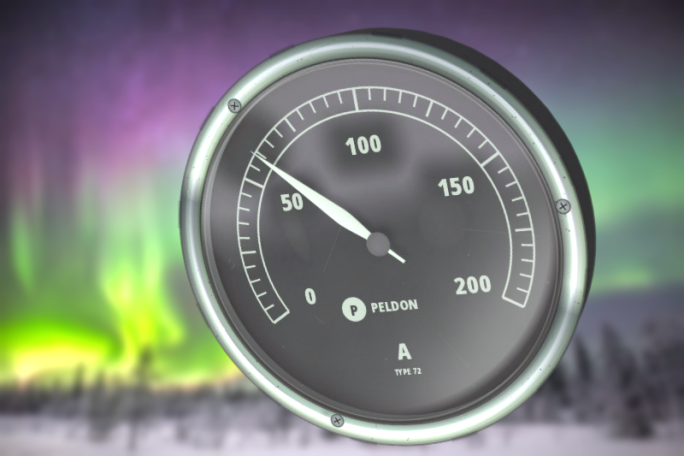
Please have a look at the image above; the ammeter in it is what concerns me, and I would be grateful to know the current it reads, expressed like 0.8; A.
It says 60; A
